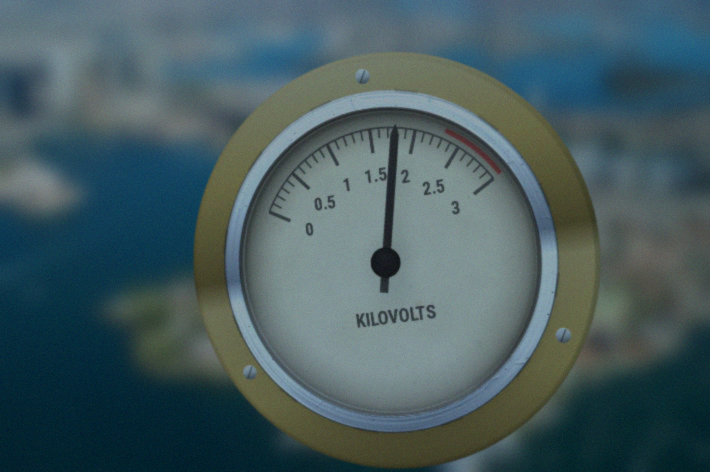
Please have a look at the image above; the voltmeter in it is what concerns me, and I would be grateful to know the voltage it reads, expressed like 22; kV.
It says 1.8; kV
